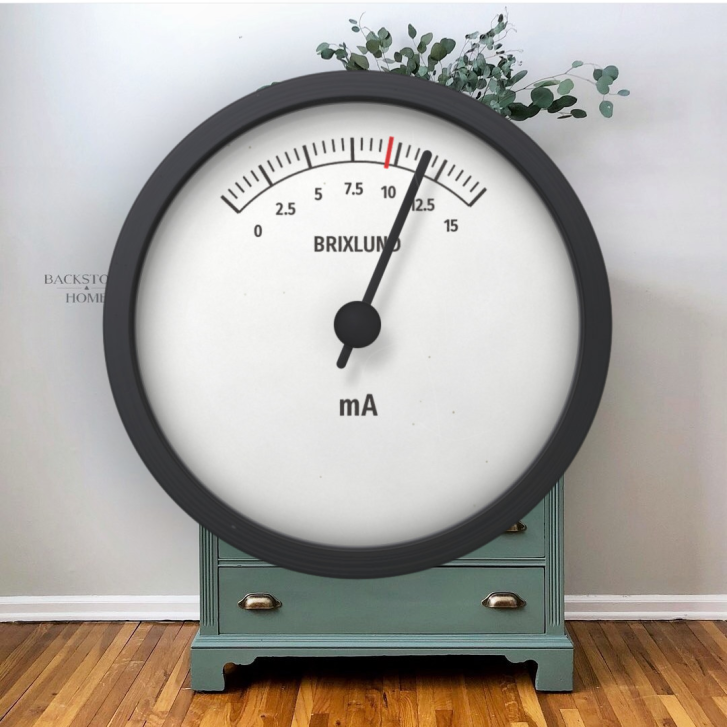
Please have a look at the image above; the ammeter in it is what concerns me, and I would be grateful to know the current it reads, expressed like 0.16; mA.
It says 11.5; mA
